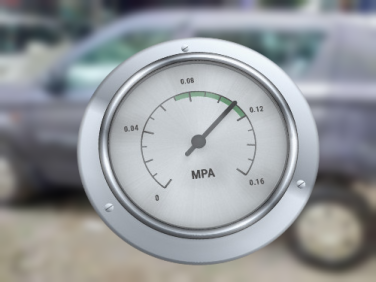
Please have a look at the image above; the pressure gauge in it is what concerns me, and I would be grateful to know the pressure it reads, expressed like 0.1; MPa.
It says 0.11; MPa
